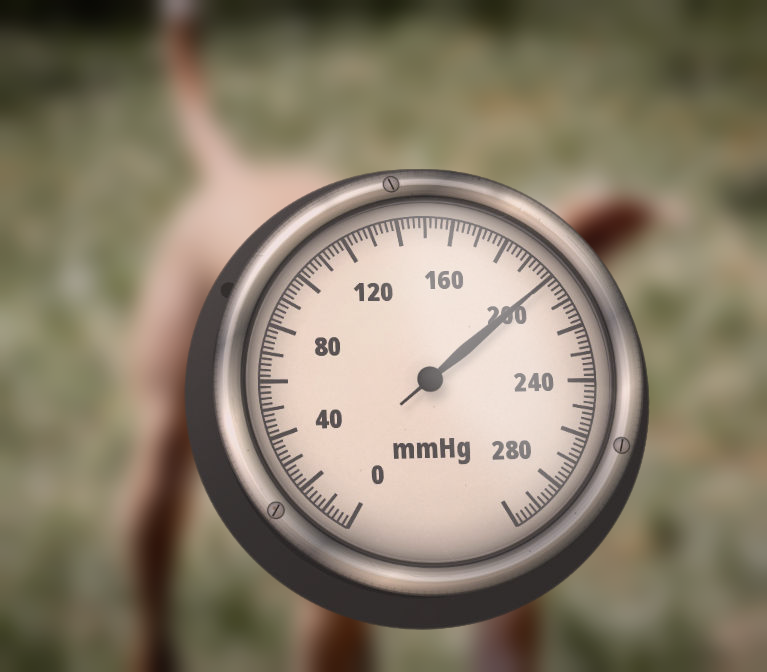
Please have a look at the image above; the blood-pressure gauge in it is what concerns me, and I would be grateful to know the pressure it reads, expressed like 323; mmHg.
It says 200; mmHg
